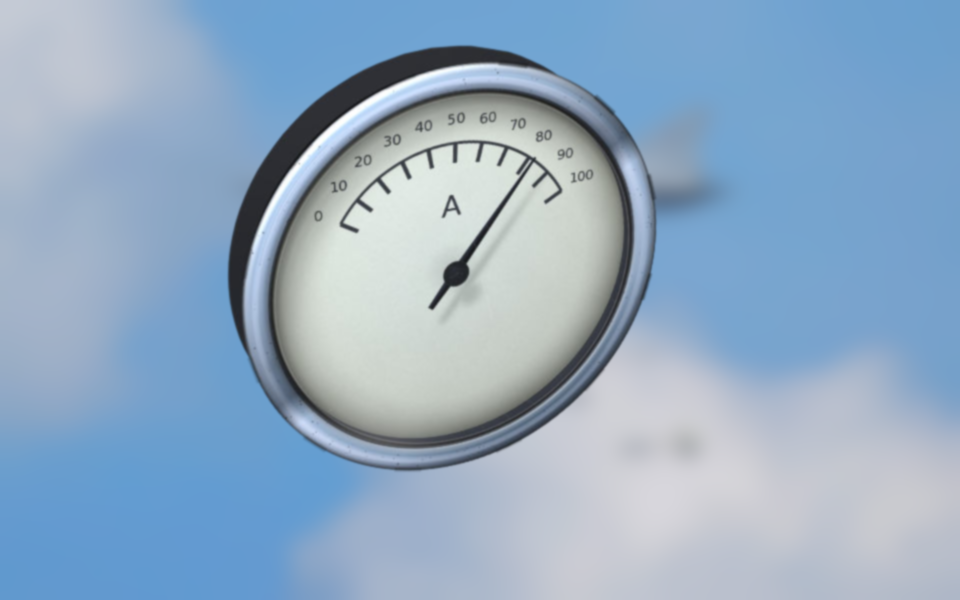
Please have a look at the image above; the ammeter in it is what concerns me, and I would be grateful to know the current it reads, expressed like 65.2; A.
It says 80; A
